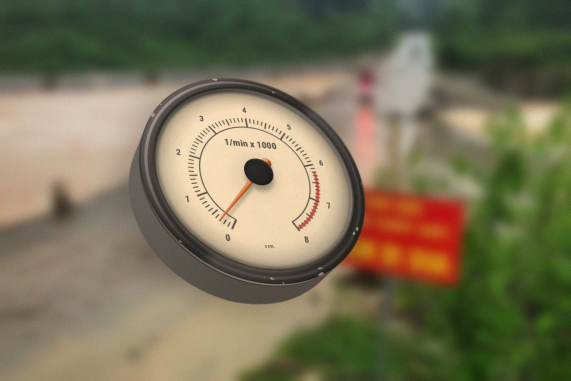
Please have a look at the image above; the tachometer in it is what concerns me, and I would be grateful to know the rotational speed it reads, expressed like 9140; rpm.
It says 300; rpm
